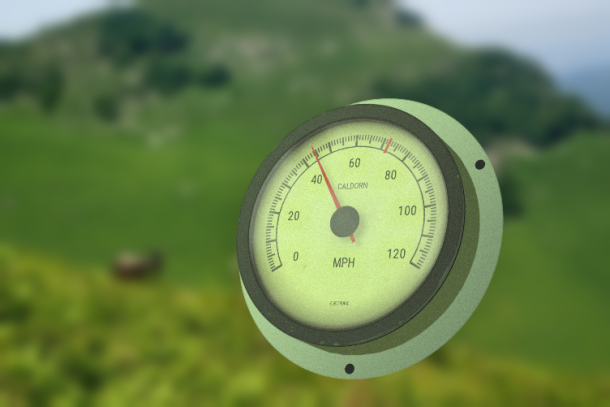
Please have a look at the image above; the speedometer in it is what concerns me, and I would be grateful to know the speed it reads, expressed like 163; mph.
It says 45; mph
